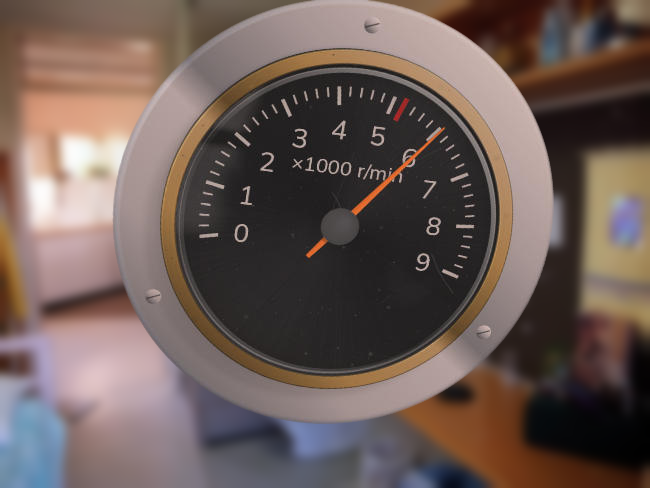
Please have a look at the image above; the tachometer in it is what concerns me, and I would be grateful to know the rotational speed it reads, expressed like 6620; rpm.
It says 6000; rpm
